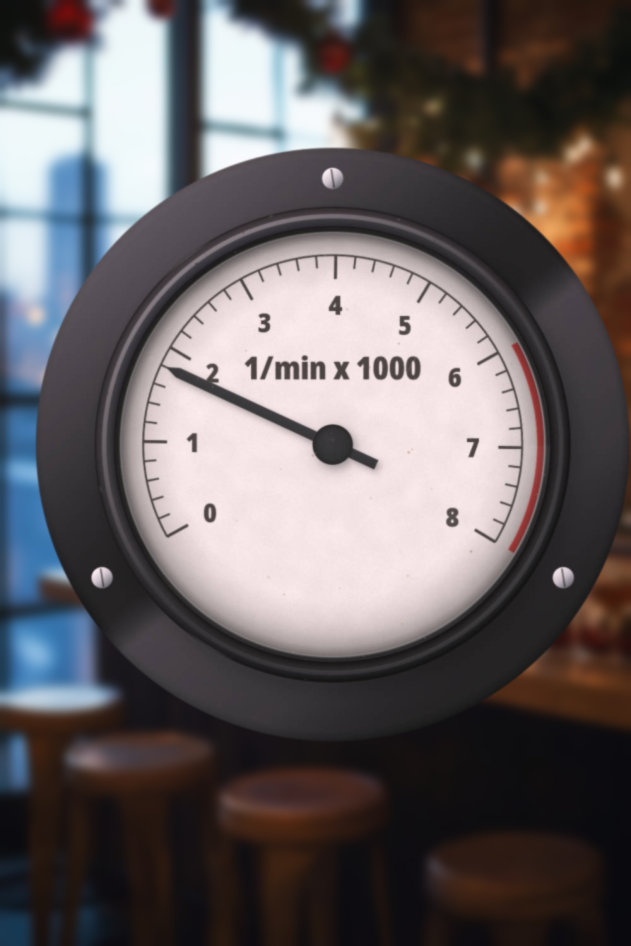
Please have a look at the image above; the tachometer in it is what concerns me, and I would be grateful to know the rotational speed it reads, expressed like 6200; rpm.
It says 1800; rpm
